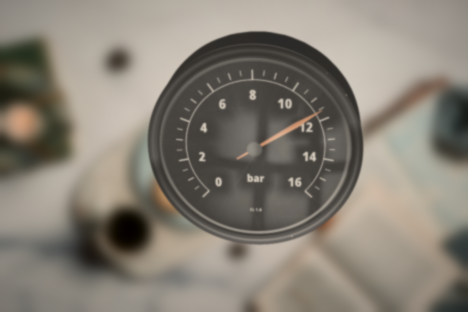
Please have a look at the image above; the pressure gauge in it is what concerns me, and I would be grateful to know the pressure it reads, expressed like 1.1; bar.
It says 11.5; bar
